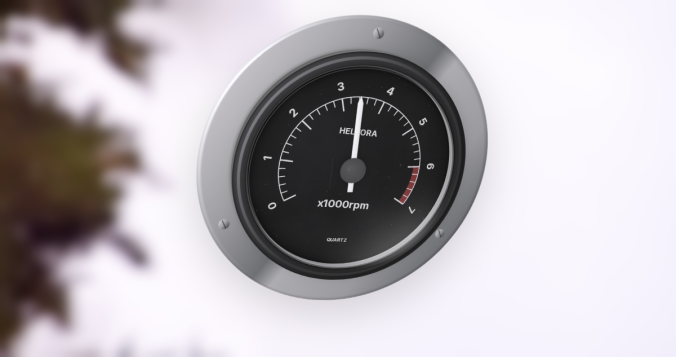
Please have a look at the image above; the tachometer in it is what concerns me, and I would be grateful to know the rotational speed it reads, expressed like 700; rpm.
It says 3400; rpm
